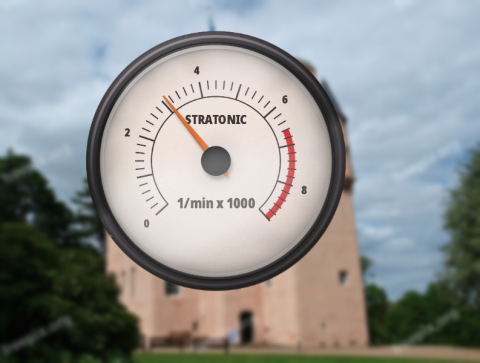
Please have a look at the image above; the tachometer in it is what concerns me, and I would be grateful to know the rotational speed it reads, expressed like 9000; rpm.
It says 3100; rpm
